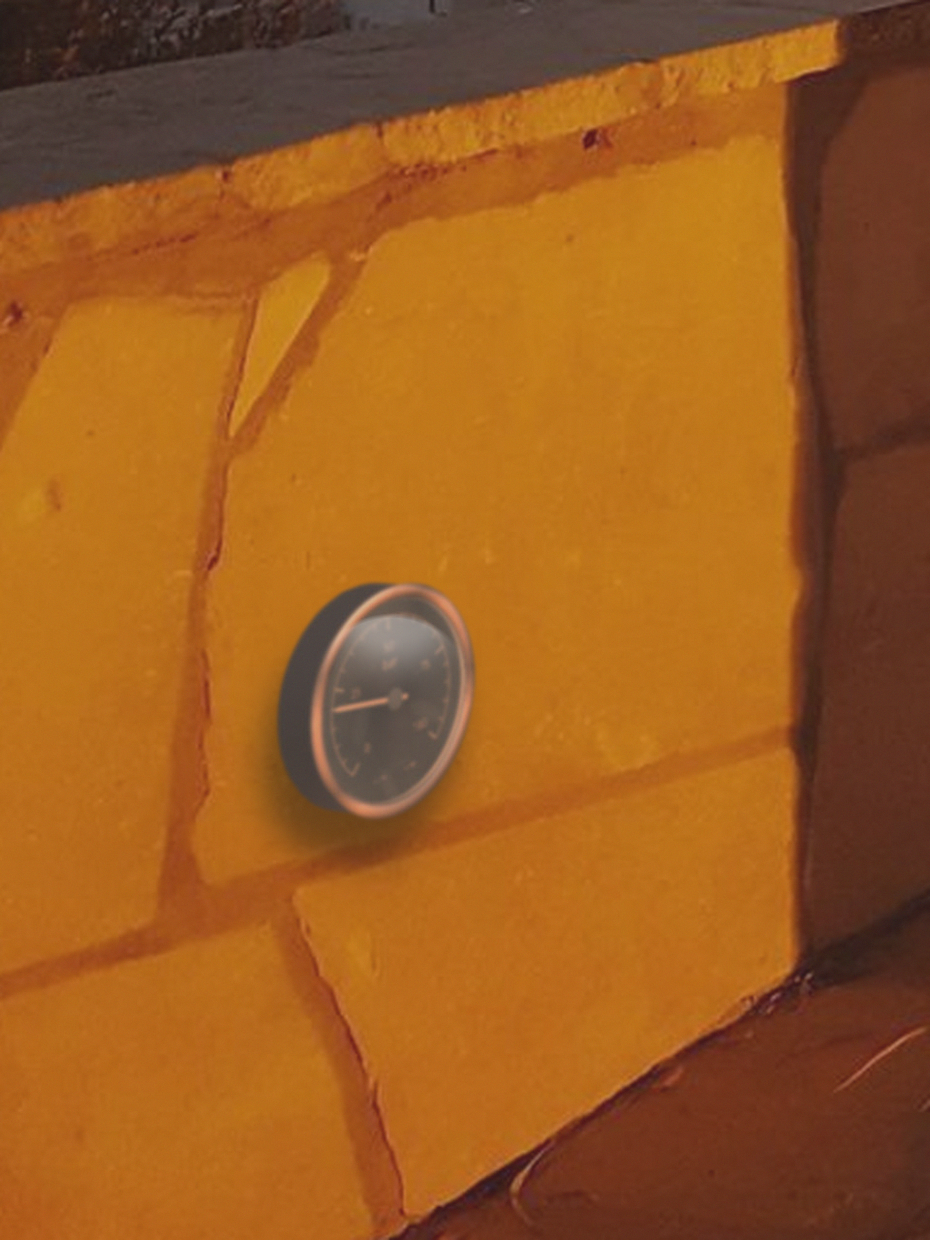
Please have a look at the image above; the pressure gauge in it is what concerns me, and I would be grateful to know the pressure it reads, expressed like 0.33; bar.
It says 20; bar
